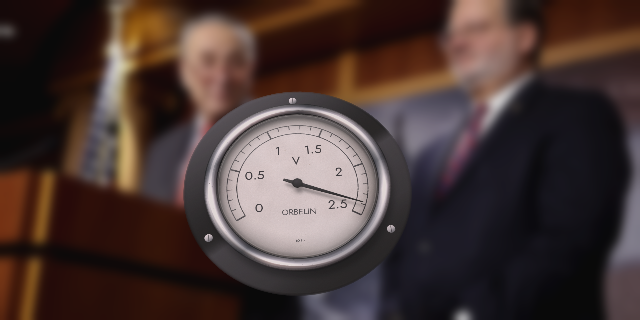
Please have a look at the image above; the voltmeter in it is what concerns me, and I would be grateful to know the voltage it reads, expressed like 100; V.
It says 2.4; V
